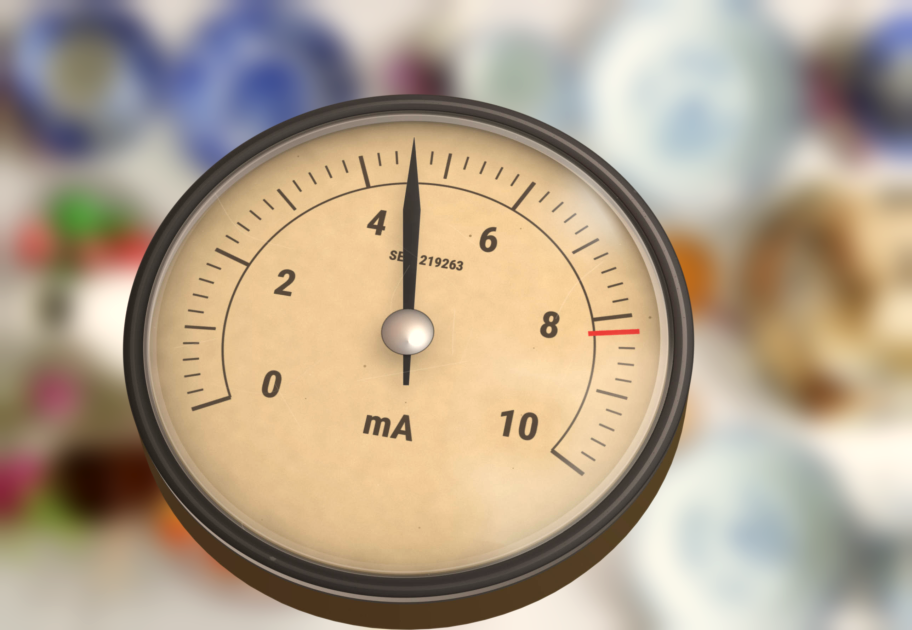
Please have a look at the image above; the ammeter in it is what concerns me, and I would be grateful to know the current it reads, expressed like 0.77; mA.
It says 4.6; mA
